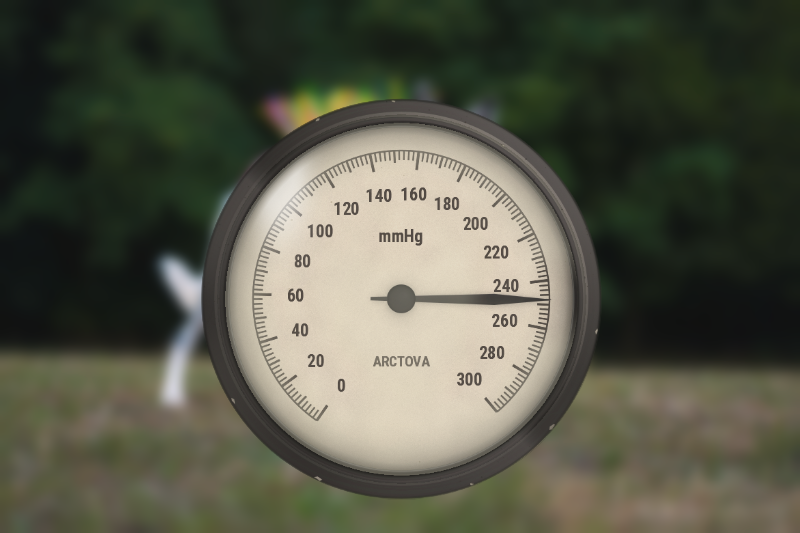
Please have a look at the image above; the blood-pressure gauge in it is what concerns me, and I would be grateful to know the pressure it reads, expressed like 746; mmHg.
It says 248; mmHg
